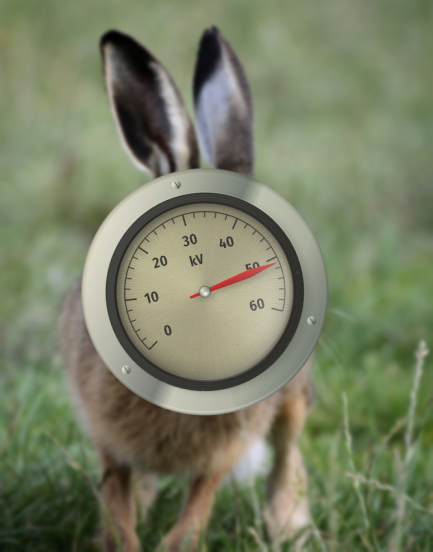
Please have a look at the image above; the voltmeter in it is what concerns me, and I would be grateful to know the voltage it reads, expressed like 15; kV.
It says 51; kV
